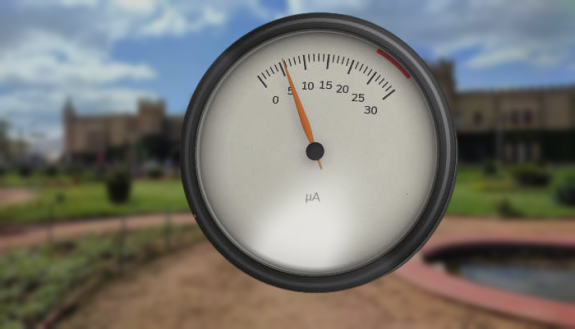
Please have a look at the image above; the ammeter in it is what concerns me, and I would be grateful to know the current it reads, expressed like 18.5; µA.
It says 6; µA
